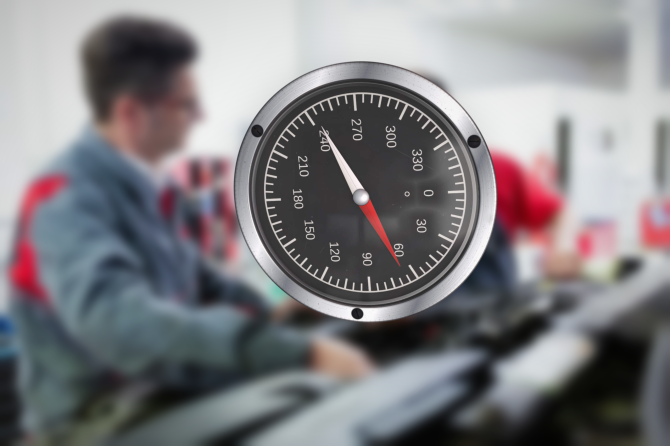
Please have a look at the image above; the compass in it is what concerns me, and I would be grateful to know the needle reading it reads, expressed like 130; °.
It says 65; °
